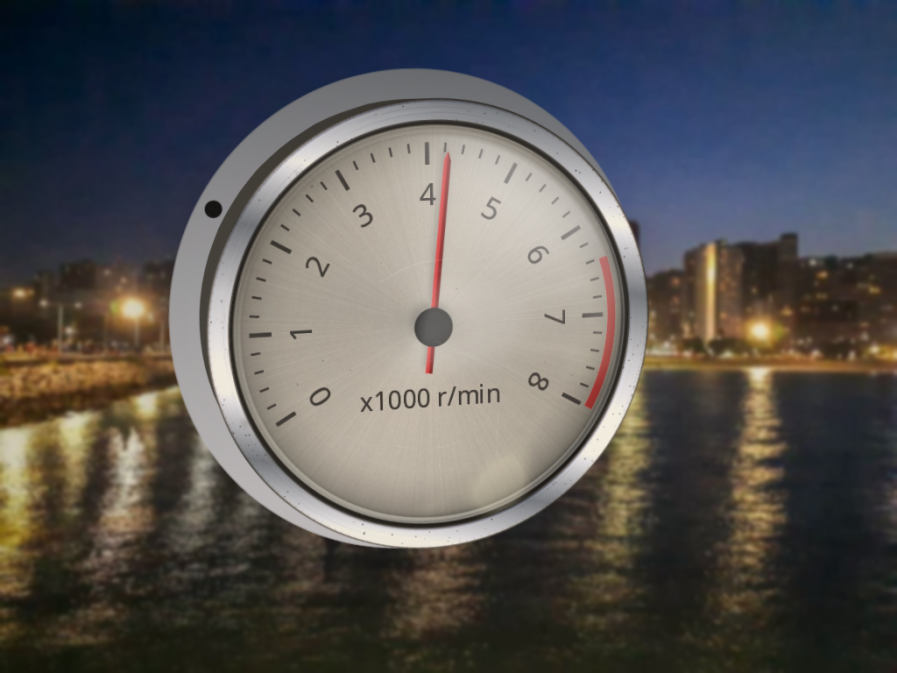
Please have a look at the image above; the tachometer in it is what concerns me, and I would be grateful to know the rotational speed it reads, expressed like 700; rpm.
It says 4200; rpm
